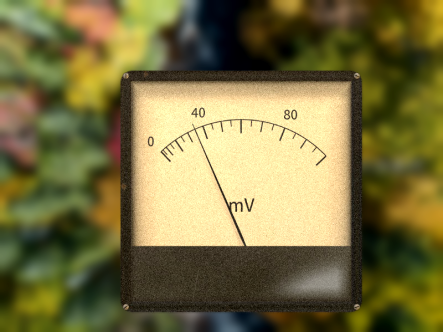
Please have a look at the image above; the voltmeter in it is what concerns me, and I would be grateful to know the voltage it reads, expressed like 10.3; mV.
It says 35; mV
